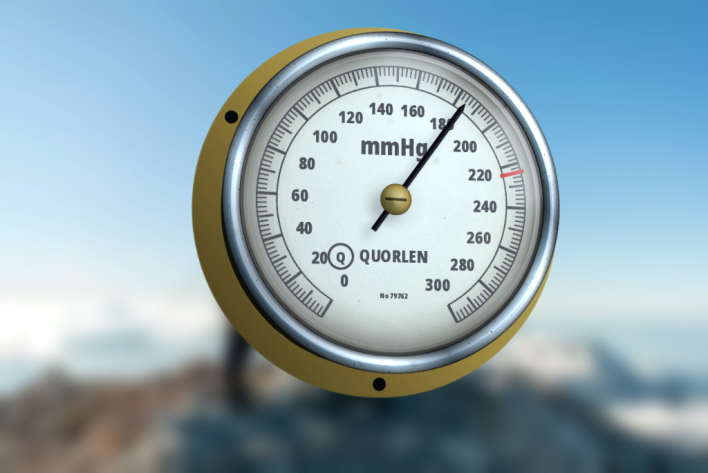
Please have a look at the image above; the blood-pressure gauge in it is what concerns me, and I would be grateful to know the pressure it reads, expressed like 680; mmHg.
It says 184; mmHg
